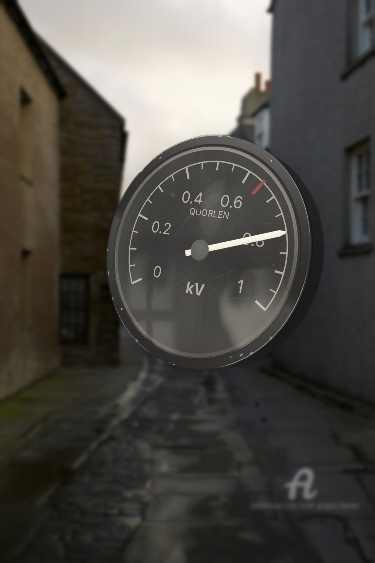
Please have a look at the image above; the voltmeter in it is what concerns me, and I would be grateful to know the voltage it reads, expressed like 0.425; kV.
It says 0.8; kV
